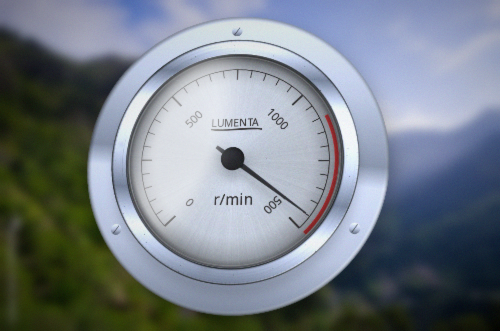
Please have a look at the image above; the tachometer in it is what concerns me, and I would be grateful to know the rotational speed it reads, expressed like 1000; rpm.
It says 1450; rpm
